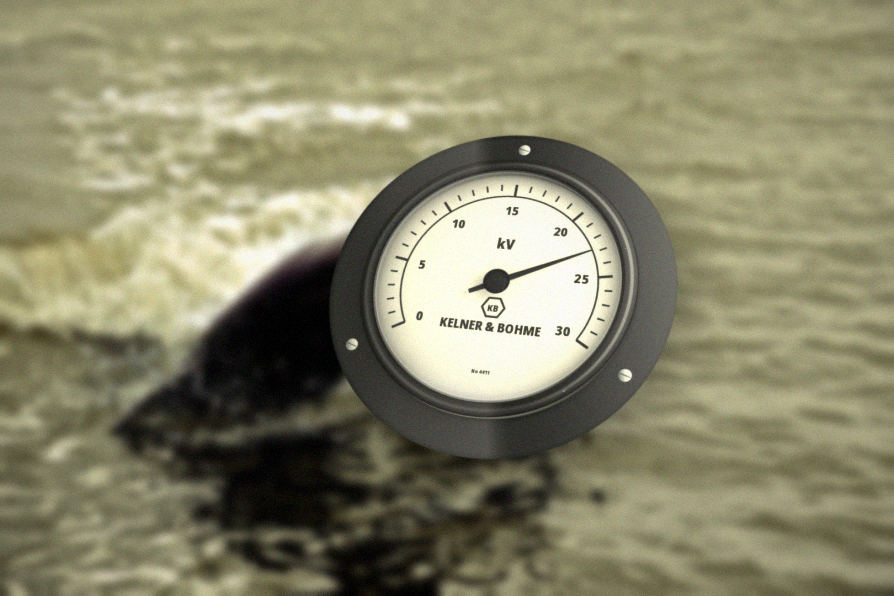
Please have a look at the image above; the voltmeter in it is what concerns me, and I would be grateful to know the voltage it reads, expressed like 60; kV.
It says 23; kV
